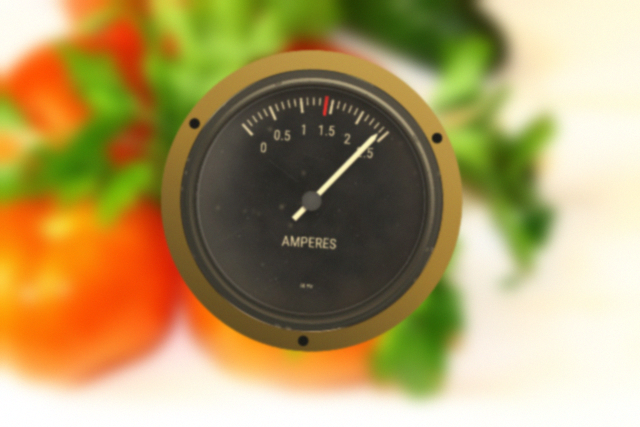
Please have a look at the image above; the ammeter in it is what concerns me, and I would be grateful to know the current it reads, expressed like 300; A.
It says 2.4; A
